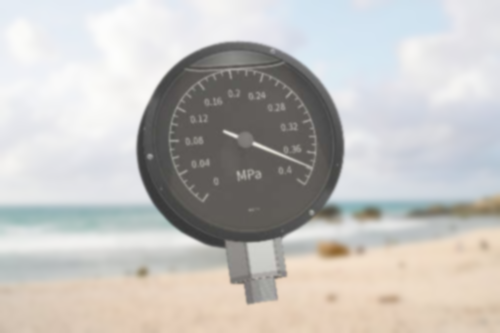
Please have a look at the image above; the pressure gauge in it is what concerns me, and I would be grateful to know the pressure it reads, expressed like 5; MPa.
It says 0.38; MPa
